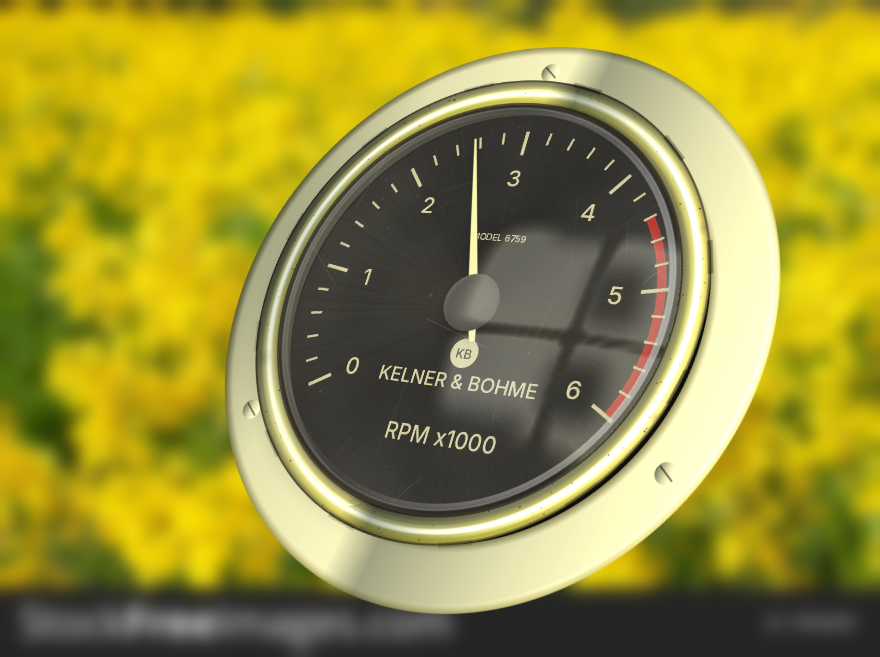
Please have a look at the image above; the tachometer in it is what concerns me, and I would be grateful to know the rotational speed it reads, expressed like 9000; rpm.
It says 2600; rpm
